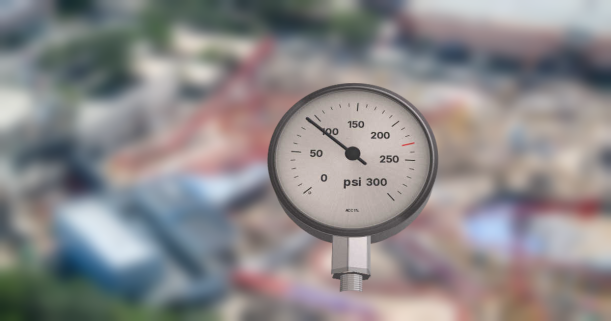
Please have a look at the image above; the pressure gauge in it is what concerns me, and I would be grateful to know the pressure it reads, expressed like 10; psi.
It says 90; psi
